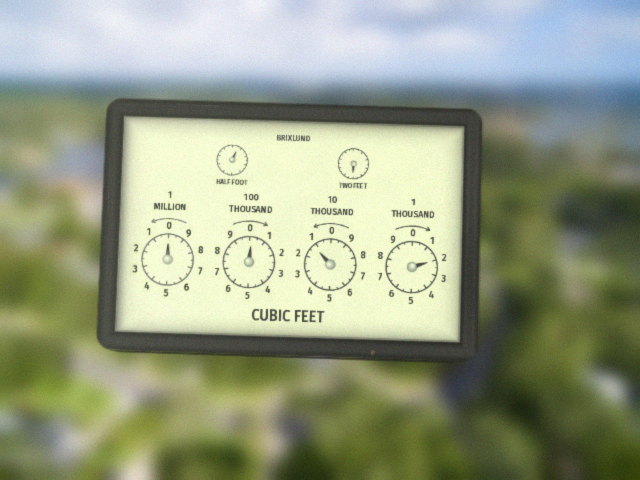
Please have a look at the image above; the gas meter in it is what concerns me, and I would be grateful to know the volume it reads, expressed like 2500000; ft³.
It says 1200; ft³
